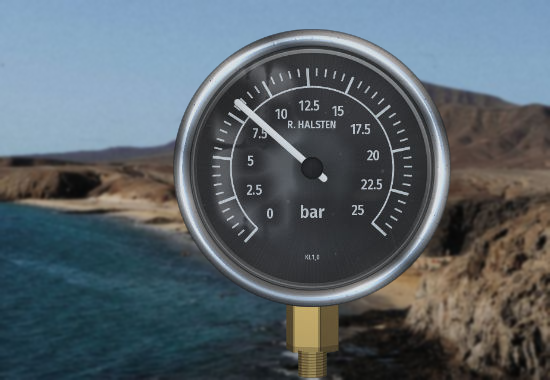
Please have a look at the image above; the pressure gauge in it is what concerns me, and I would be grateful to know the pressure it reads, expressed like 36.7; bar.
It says 8.25; bar
